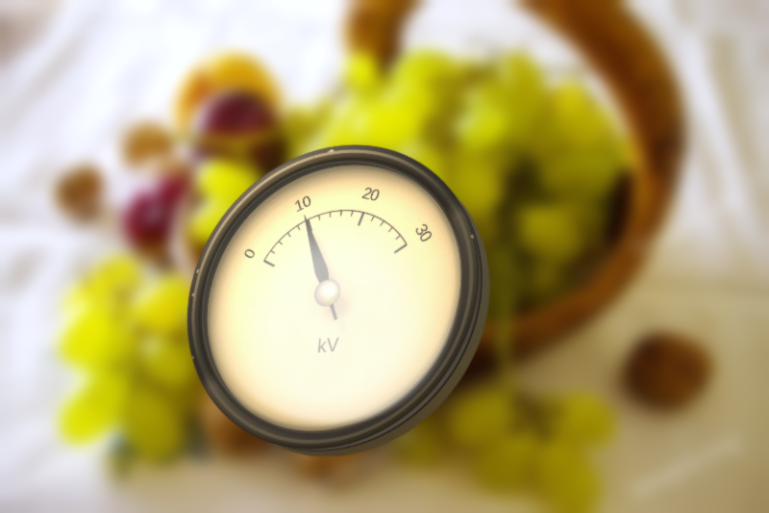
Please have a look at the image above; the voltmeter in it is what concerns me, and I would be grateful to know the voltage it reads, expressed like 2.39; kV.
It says 10; kV
